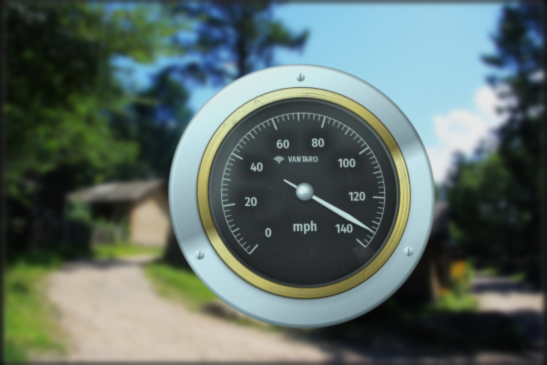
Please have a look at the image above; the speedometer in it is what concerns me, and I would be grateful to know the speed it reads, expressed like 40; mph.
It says 134; mph
